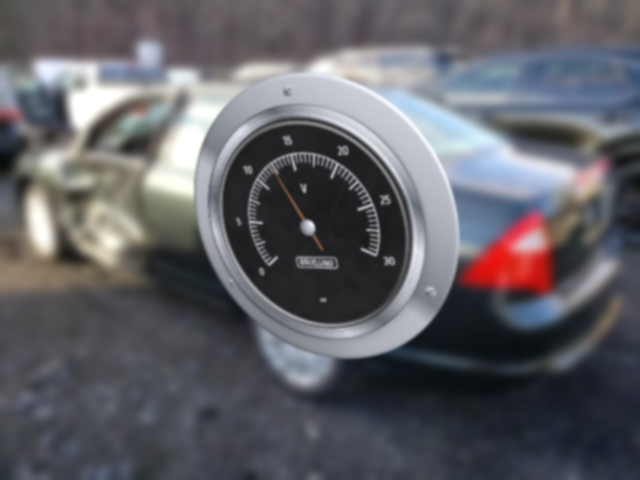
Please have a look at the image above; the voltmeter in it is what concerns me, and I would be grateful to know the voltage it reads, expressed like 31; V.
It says 12.5; V
